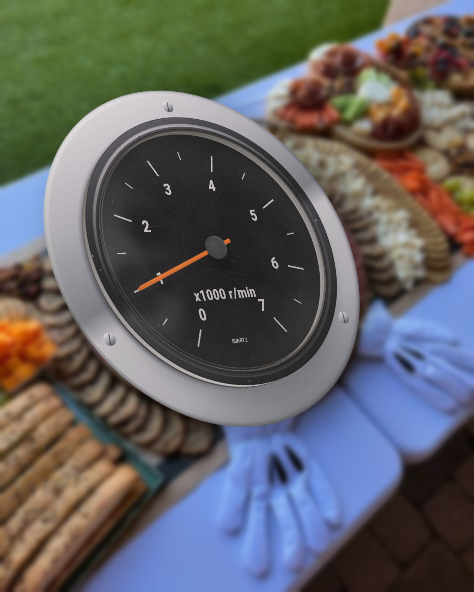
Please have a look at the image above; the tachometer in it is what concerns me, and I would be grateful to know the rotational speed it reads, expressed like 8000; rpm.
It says 1000; rpm
